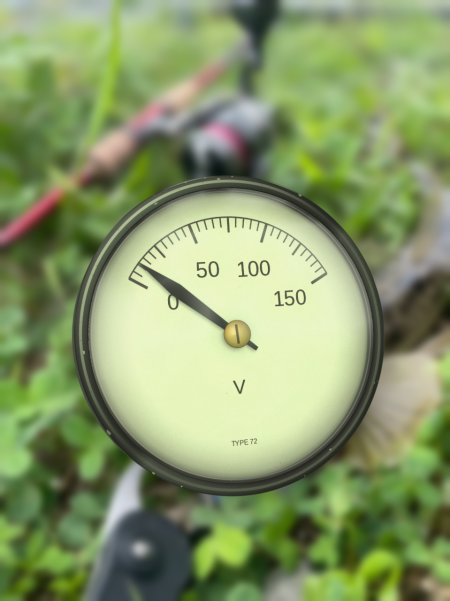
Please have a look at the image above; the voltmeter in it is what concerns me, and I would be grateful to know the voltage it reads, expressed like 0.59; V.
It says 10; V
